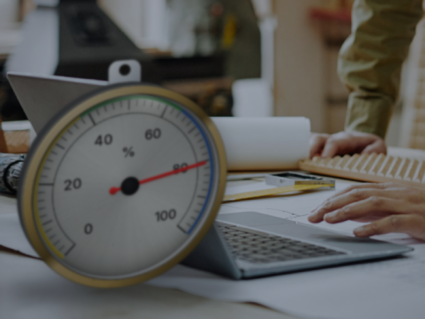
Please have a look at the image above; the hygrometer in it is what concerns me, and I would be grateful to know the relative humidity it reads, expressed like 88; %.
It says 80; %
